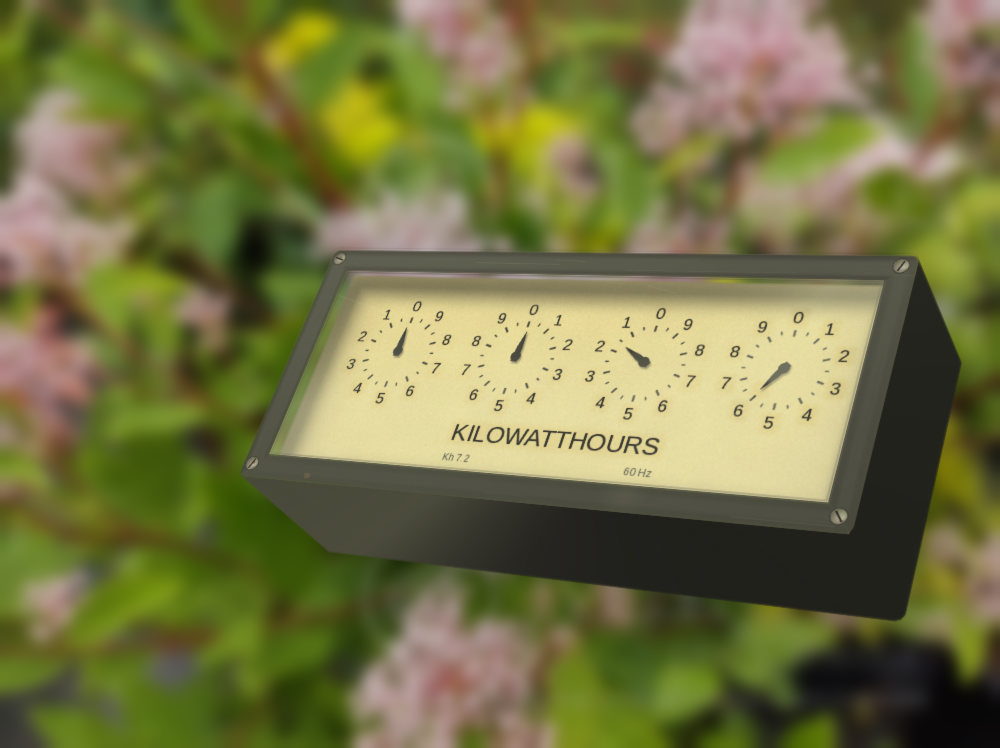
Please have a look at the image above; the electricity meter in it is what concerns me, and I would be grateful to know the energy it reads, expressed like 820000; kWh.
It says 16; kWh
